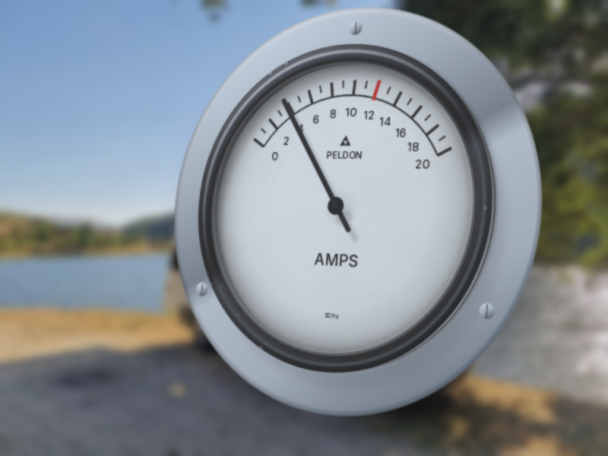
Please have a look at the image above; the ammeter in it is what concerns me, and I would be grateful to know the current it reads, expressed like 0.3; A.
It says 4; A
